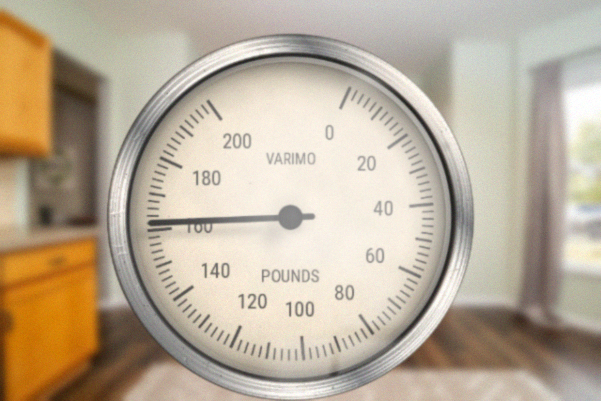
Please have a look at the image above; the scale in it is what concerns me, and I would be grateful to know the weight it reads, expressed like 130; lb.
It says 162; lb
